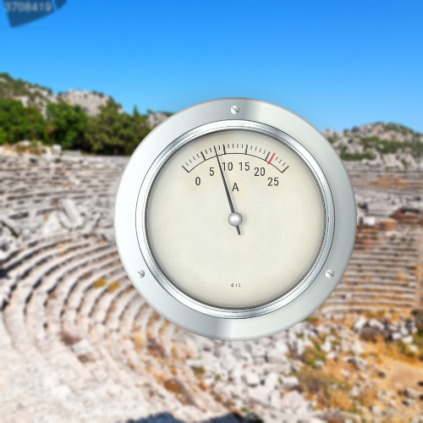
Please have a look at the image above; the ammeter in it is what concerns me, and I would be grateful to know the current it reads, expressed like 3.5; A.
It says 8; A
